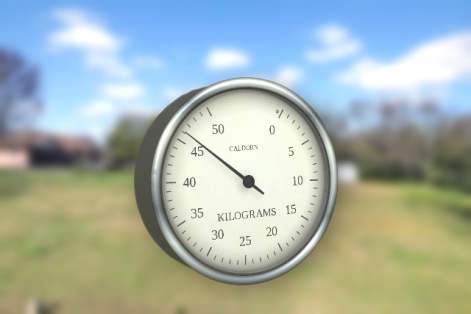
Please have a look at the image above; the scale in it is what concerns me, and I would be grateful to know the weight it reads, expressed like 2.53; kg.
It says 46; kg
